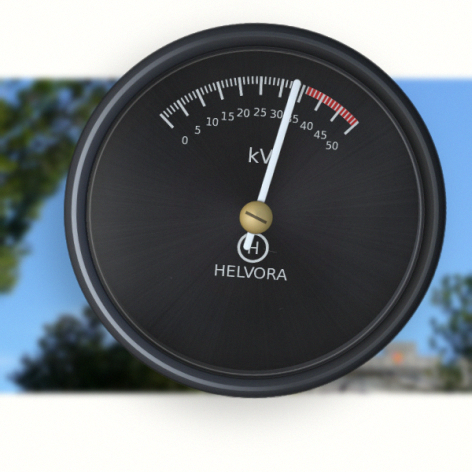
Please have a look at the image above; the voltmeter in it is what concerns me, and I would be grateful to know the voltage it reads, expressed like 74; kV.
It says 33; kV
